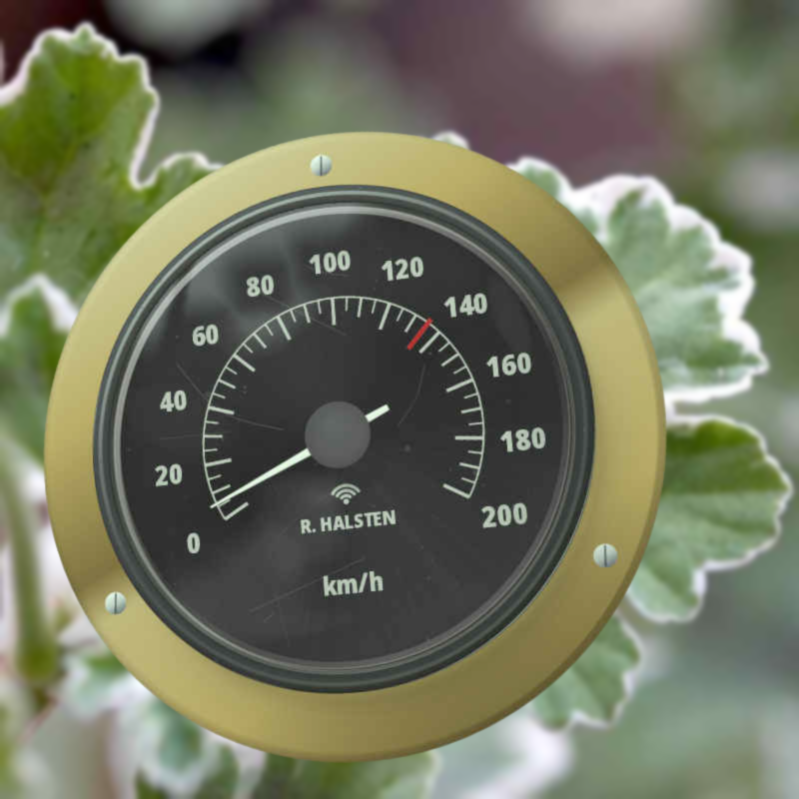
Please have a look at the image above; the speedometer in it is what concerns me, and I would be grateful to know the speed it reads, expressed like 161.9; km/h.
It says 5; km/h
